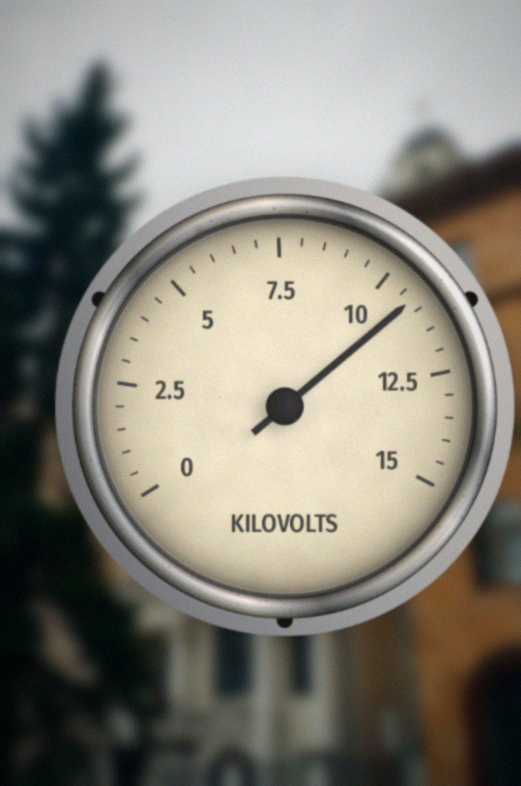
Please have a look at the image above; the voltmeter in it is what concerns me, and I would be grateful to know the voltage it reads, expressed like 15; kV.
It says 10.75; kV
